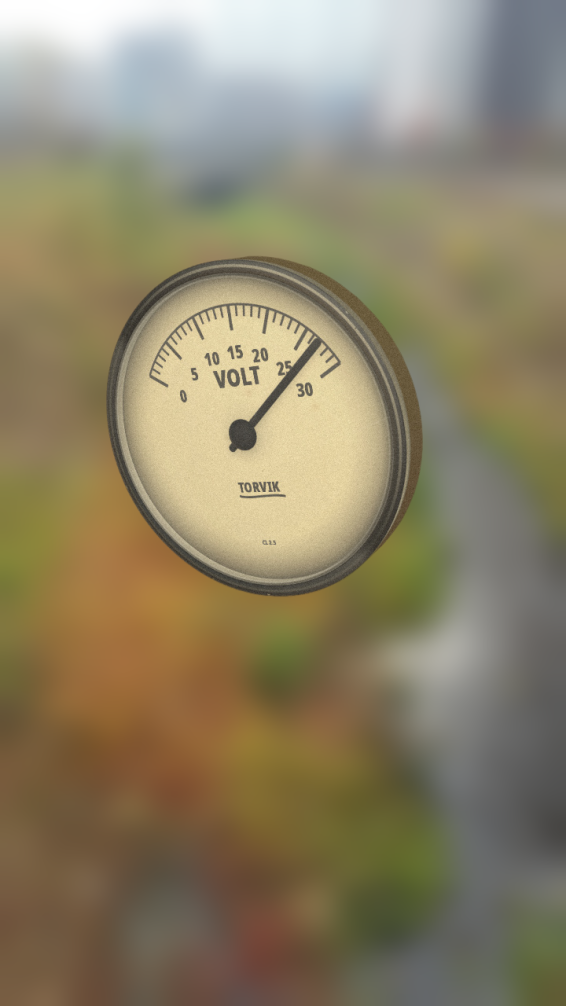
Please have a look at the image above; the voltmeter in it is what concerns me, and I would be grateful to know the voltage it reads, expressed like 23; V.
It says 27; V
